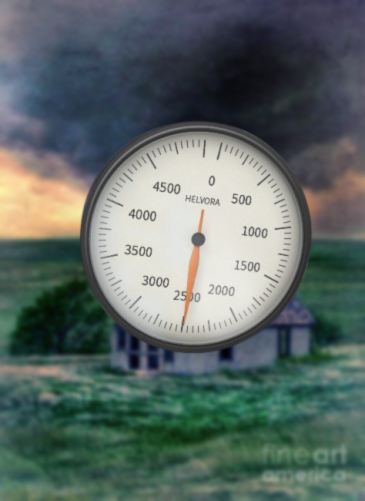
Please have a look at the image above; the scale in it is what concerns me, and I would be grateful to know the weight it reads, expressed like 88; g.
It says 2500; g
